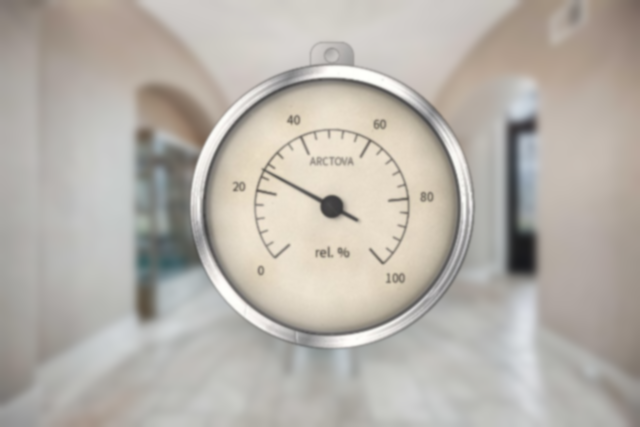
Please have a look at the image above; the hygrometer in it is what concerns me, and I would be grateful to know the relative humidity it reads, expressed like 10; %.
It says 26; %
